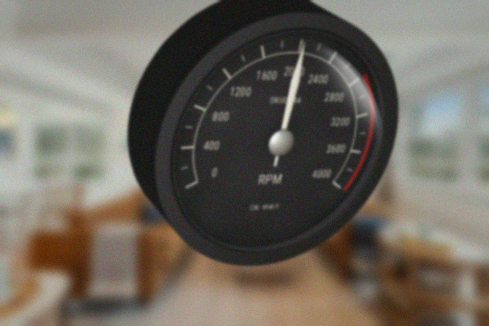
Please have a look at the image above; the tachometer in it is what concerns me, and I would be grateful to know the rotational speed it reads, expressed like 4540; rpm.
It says 2000; rpm
